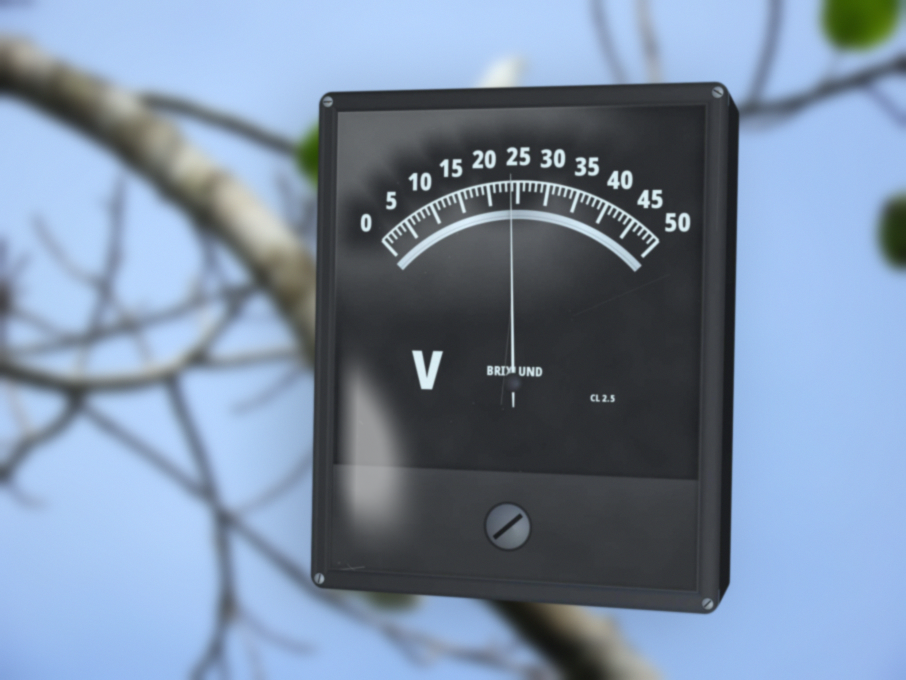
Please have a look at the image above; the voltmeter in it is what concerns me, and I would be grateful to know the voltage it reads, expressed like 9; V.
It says 24; V
